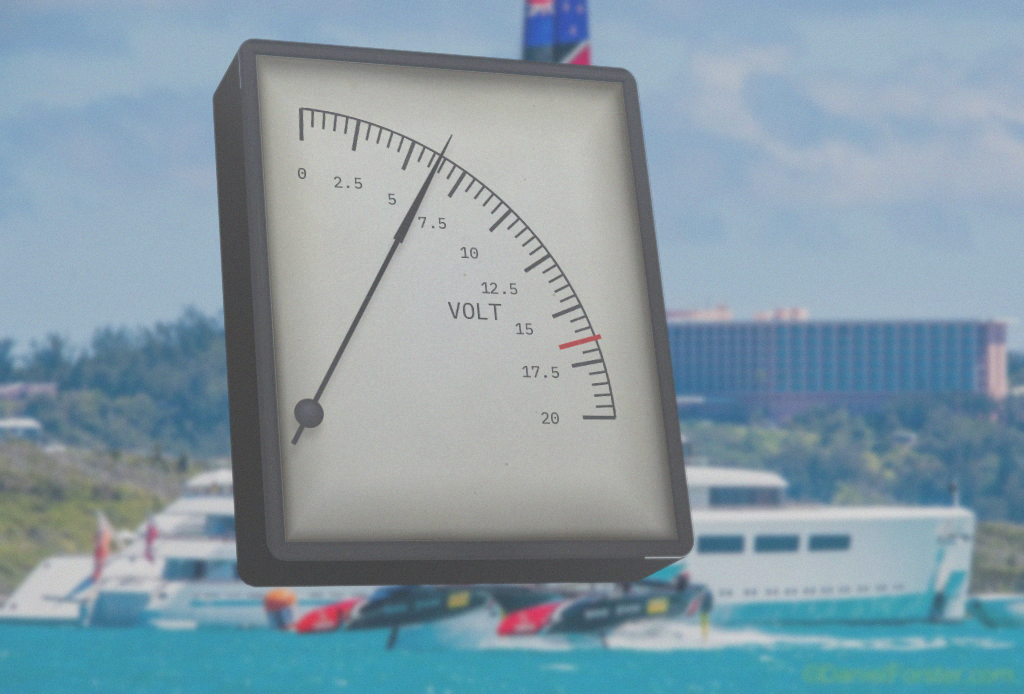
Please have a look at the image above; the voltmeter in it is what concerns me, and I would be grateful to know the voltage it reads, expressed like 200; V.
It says 6.25; V
